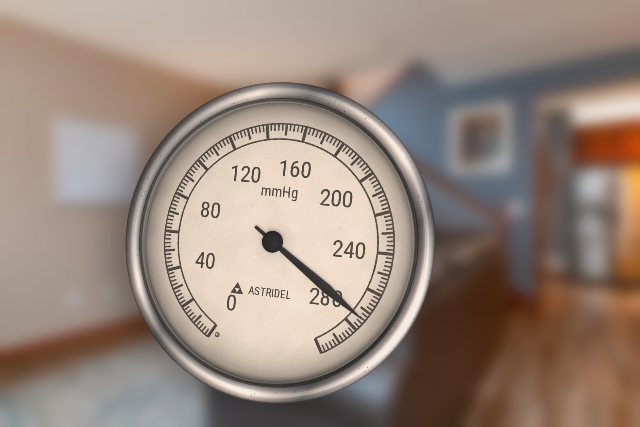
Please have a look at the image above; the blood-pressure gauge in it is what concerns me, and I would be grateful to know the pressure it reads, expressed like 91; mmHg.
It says 274; mmHg
